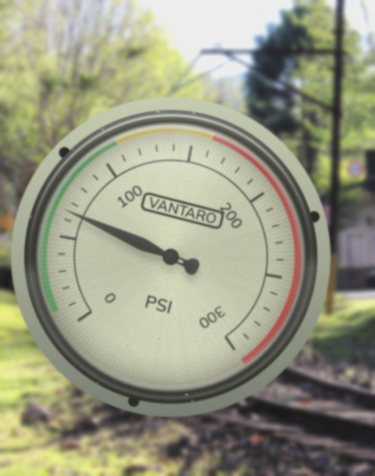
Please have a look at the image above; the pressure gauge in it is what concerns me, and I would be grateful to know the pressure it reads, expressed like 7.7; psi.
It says 65; psi
